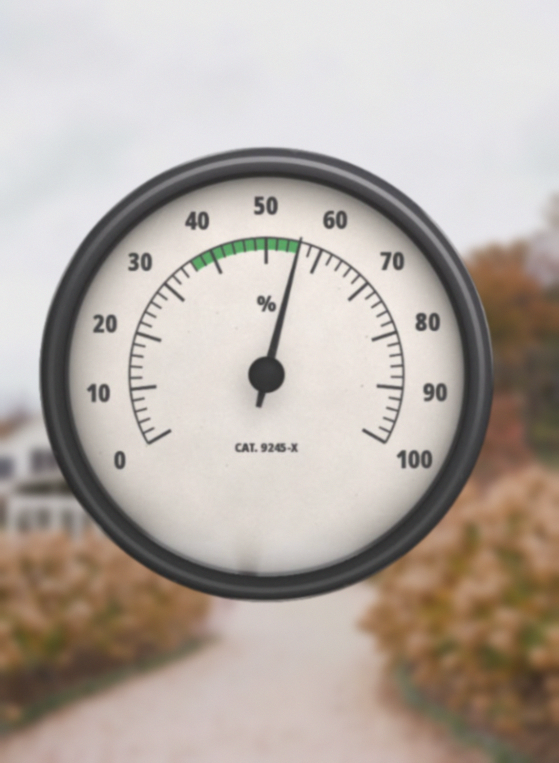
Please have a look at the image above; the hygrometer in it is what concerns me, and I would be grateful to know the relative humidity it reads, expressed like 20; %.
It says 56; %
